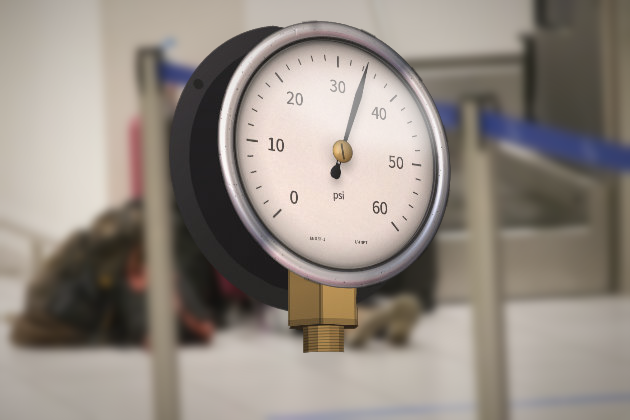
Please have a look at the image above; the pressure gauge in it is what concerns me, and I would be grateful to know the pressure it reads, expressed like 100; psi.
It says 34; psi
